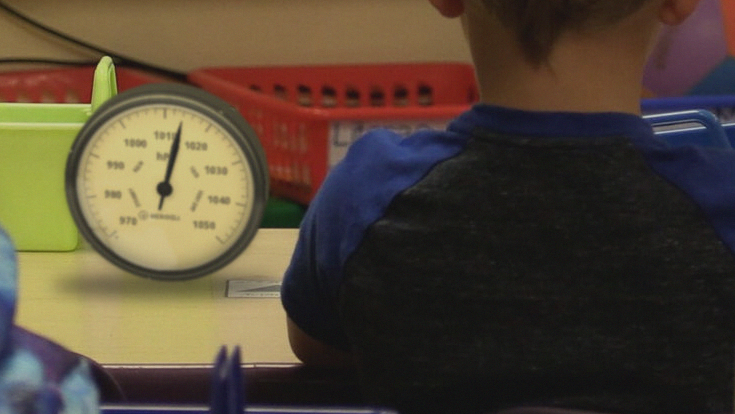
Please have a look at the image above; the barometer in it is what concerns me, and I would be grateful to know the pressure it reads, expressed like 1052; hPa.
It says 1014; hPa
